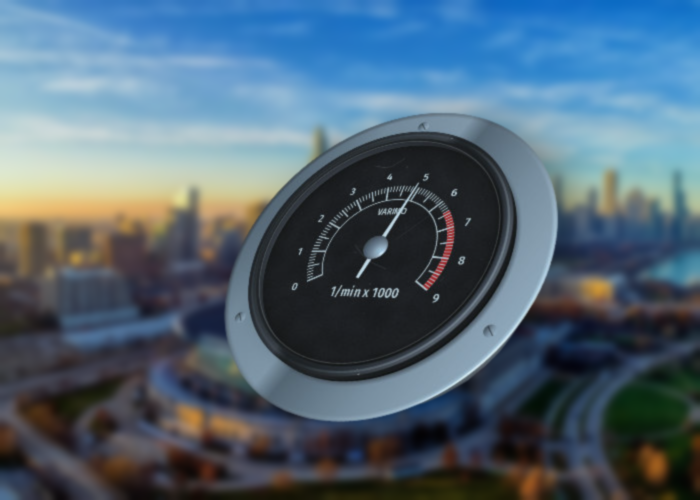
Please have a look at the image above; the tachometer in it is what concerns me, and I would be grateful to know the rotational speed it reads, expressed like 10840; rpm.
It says 5000; rpm
